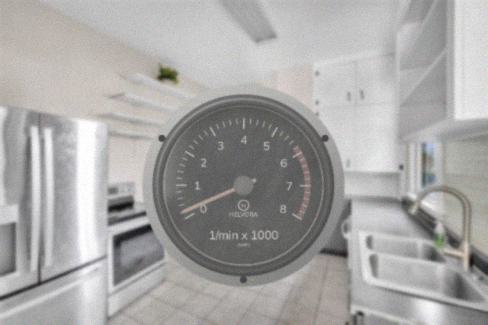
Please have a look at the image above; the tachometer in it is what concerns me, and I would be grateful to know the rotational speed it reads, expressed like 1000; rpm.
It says 200; rpm
